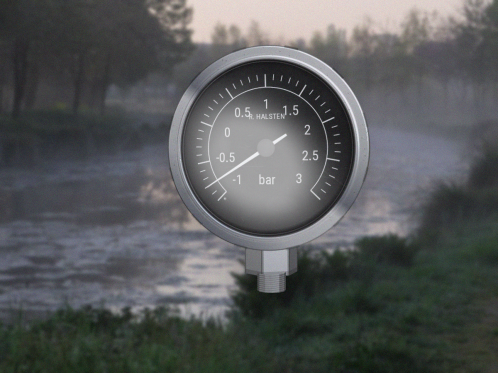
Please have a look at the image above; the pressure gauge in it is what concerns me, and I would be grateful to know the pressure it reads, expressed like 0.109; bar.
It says -0.8; bar
